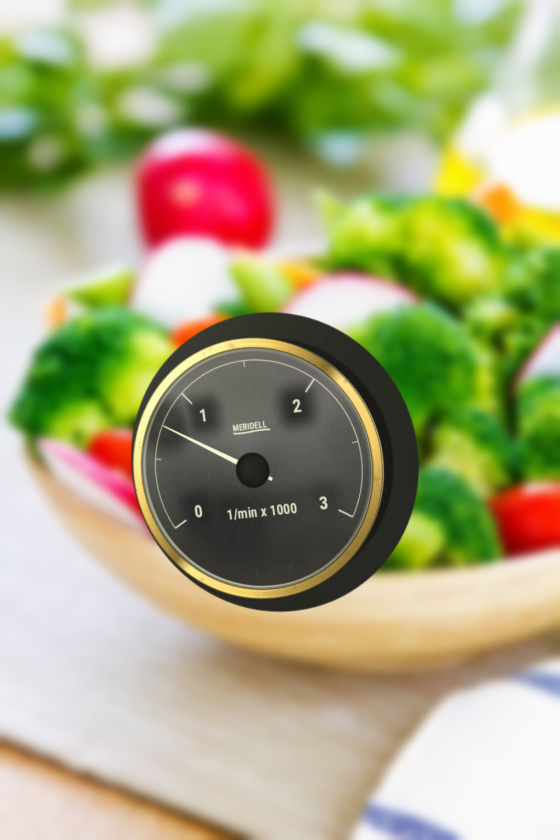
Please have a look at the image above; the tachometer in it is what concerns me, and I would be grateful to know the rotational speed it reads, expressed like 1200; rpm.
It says 750; rpm
